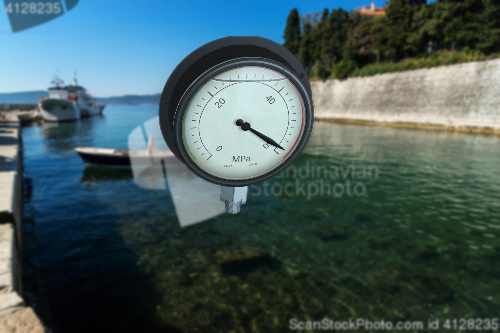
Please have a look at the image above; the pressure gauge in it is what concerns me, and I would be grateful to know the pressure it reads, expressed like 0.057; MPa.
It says 58; MPa
